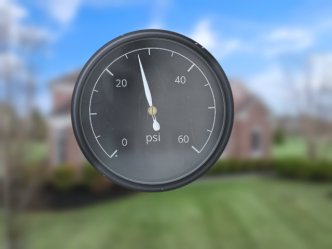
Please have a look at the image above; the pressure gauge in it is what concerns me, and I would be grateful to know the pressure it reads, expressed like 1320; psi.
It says 27.5; psi
